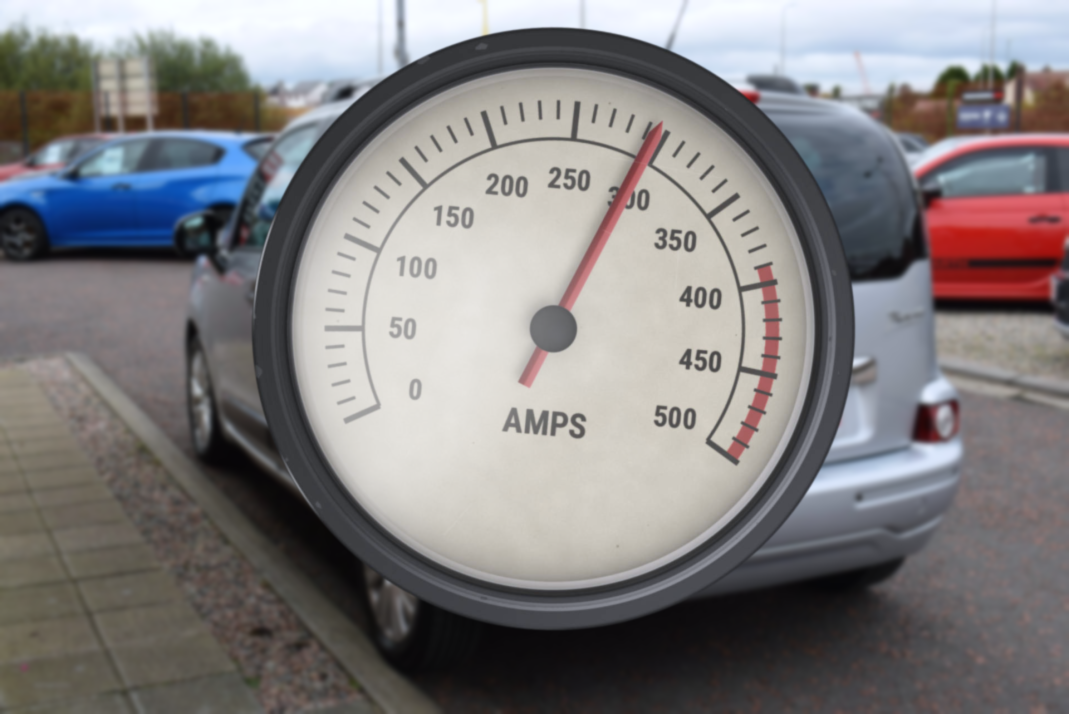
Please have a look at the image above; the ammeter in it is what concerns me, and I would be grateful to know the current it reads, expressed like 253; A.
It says 295; A
